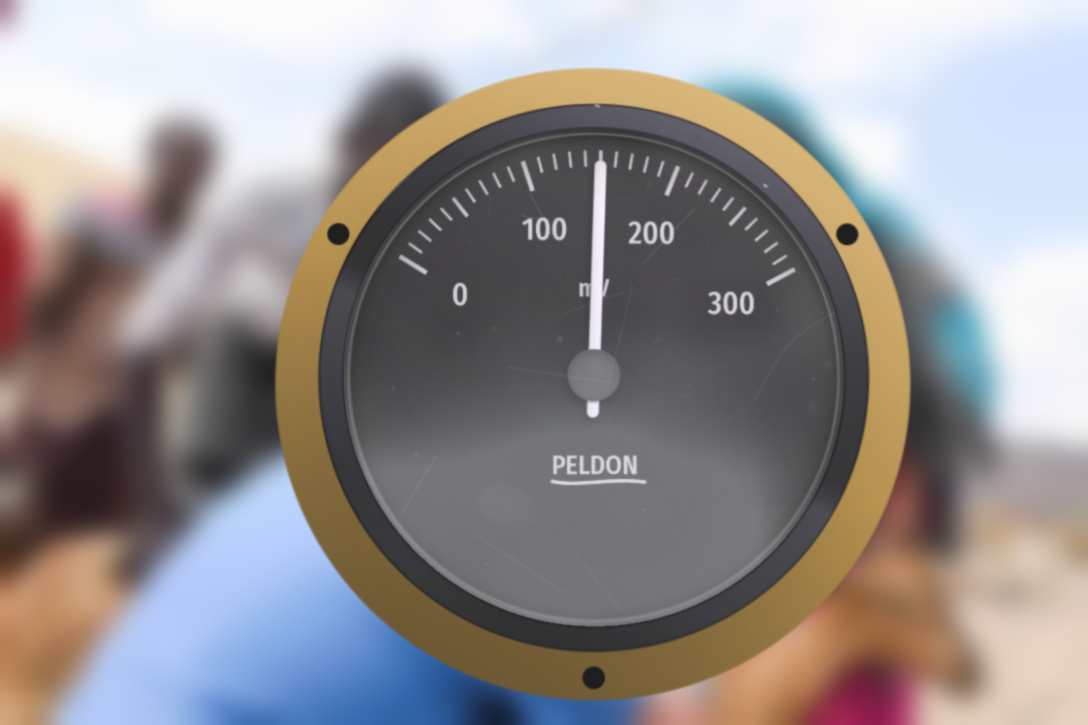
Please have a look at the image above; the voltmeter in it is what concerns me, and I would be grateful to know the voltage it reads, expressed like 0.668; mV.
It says 150; mV
